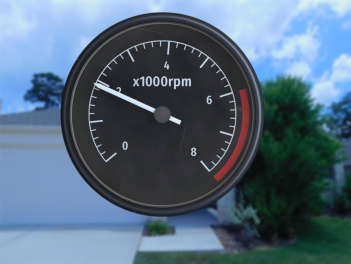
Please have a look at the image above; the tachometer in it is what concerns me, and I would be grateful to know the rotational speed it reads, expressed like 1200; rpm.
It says 1900; rpm
